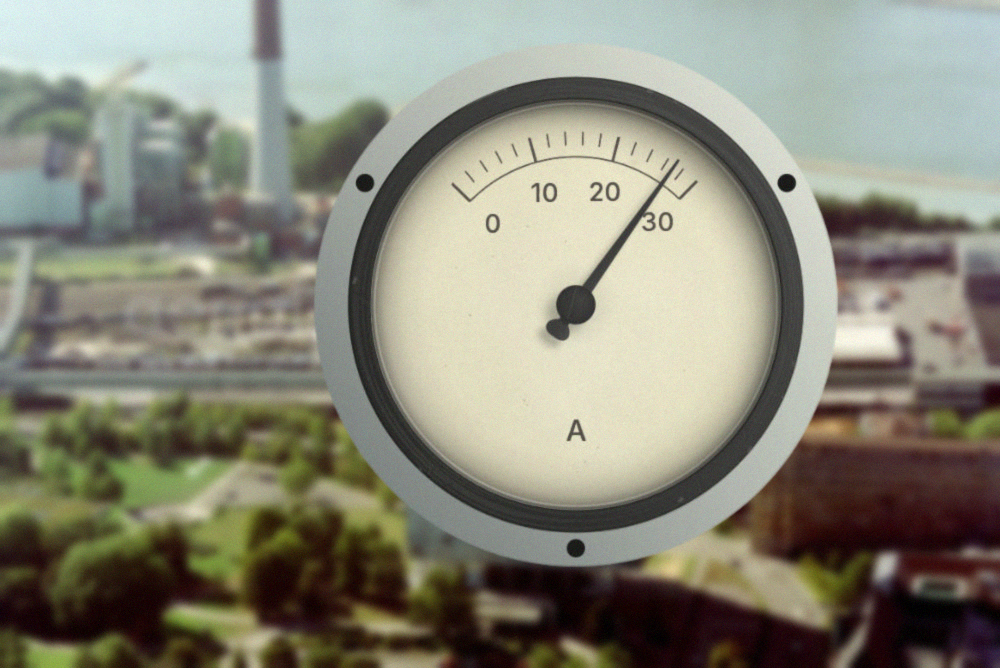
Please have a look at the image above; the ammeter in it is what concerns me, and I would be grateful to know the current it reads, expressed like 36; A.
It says 27; A
